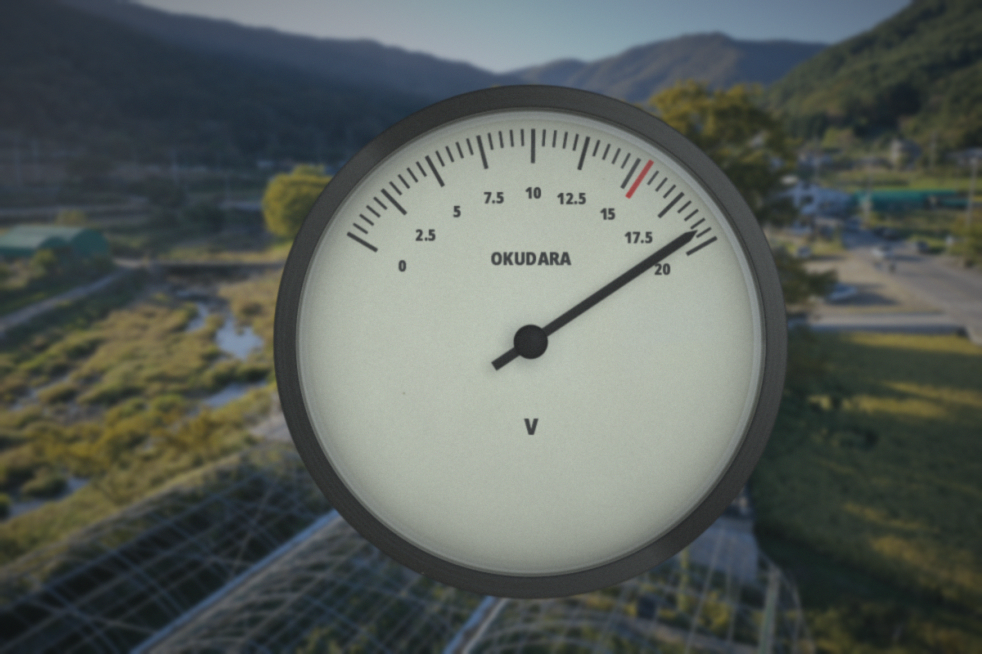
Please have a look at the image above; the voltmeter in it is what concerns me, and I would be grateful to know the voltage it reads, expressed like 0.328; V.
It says 19.25; V
